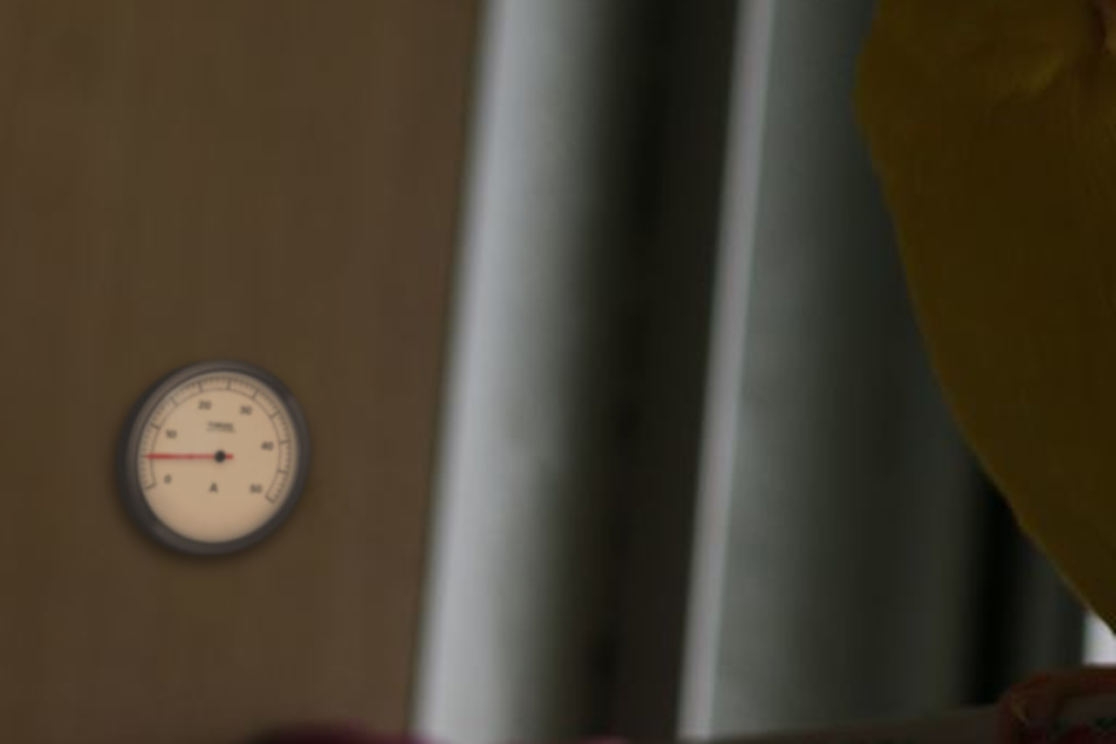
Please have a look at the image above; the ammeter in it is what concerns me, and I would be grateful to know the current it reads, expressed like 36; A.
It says 5; A
